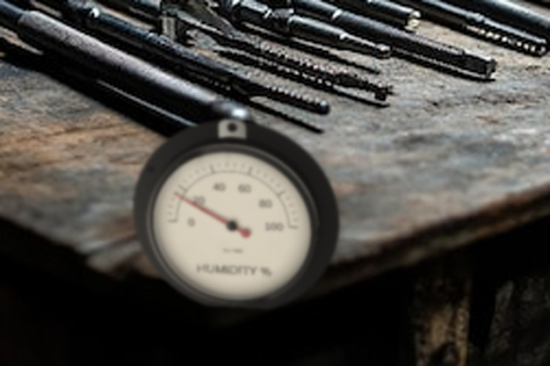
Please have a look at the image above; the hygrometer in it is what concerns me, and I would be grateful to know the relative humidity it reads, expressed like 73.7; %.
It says 16; %
